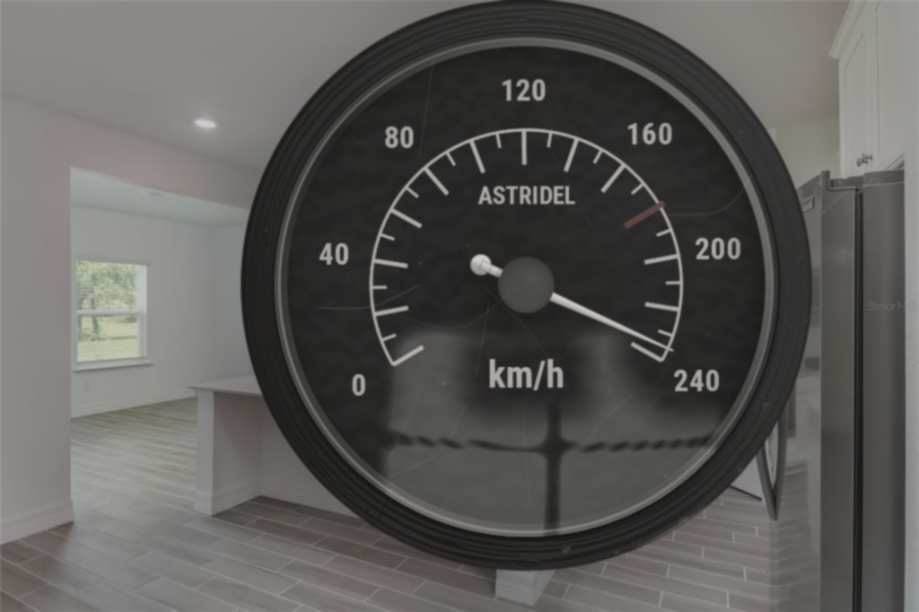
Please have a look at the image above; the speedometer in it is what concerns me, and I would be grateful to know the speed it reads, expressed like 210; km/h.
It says 235; km/h
